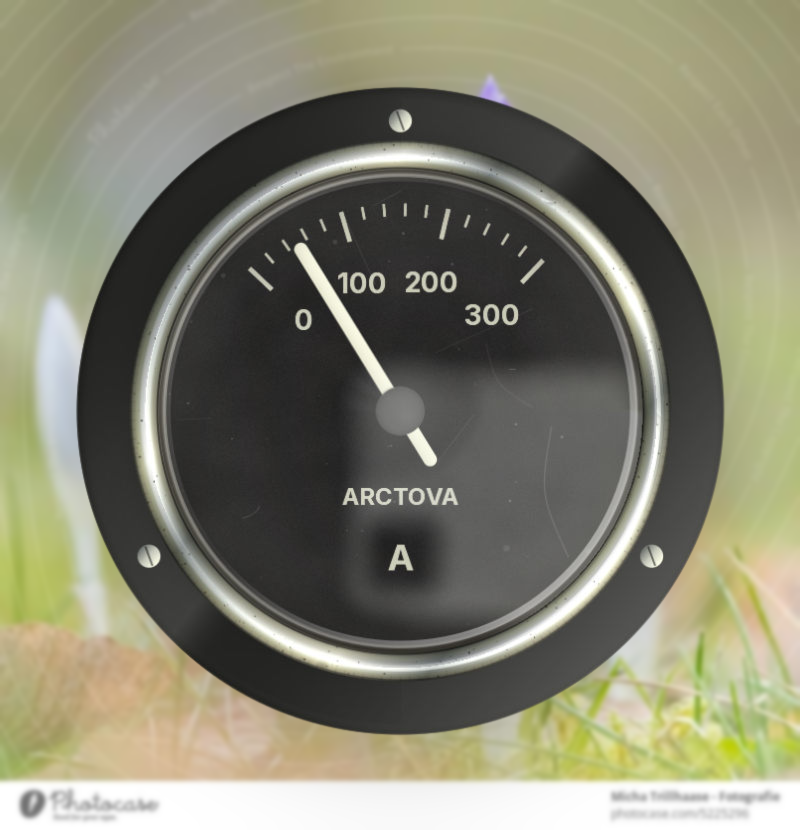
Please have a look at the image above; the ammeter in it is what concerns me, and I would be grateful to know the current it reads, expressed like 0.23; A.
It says 50; A
